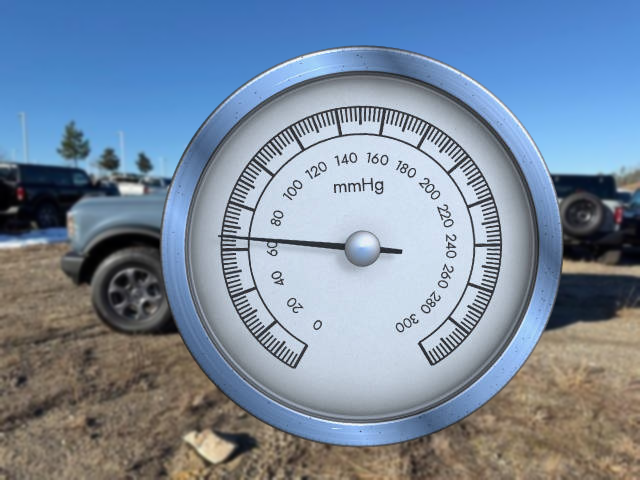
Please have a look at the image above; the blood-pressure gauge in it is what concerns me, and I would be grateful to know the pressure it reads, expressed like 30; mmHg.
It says 66; mmHg
